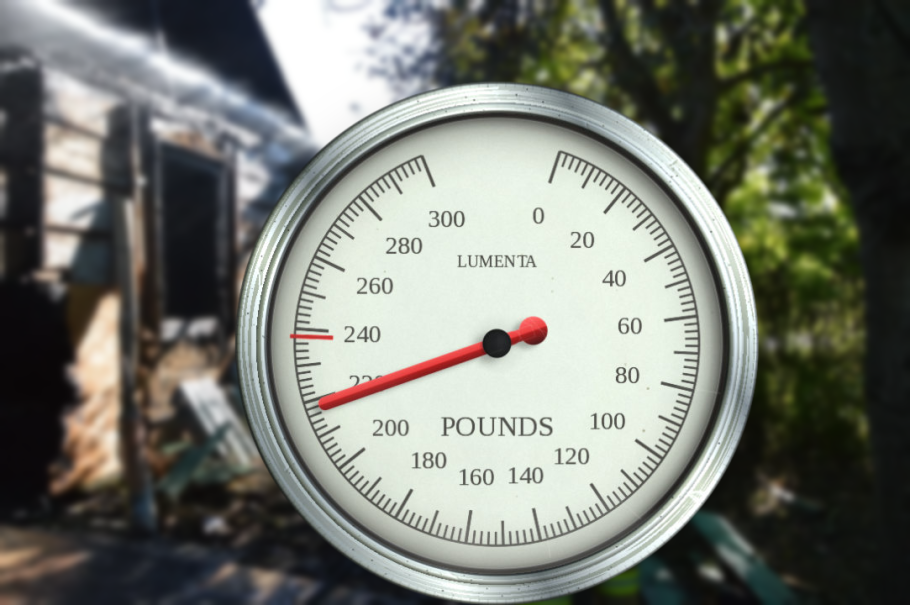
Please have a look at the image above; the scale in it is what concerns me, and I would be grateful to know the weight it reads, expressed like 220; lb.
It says 218; lb
